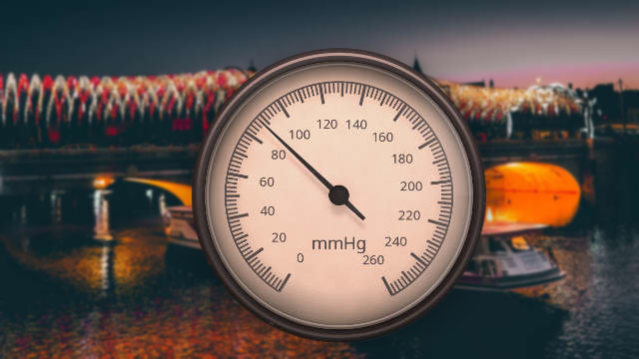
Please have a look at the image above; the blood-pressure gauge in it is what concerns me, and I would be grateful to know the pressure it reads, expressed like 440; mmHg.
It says 88; mmHg
